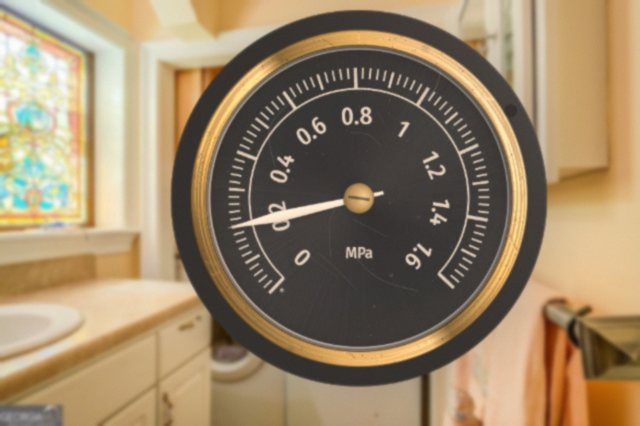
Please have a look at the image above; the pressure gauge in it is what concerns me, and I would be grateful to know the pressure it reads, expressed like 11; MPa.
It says 0.2; MPa
